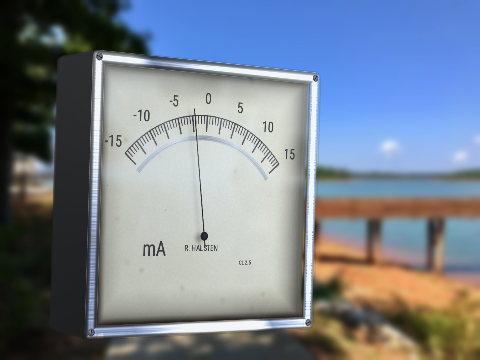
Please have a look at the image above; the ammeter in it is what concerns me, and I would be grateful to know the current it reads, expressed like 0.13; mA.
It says -2.5; mA
